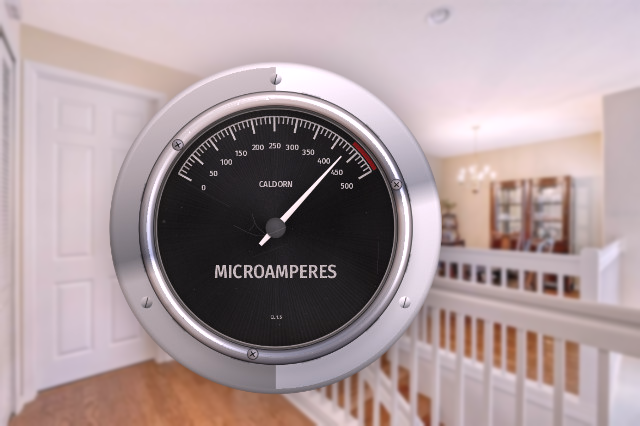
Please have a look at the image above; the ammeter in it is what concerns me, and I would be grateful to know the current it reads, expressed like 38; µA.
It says 430; µA
